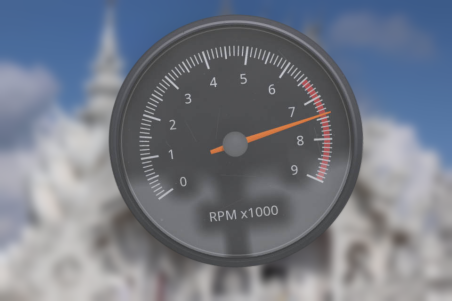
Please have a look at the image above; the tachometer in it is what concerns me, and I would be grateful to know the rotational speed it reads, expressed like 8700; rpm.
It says 7400; rpm
